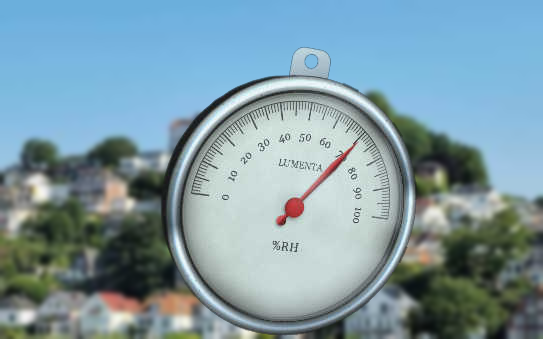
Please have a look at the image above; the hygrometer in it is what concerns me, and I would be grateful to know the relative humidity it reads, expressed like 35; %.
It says 70; %
